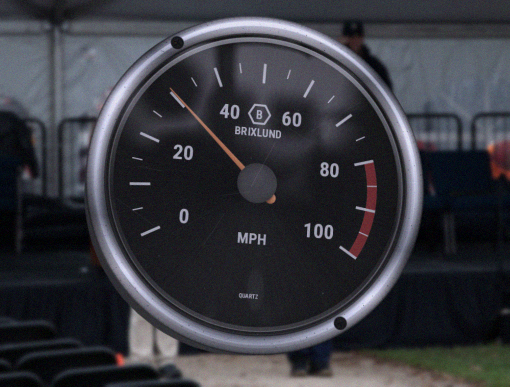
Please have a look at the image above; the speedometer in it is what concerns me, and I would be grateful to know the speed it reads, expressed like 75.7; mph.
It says 30; mph
